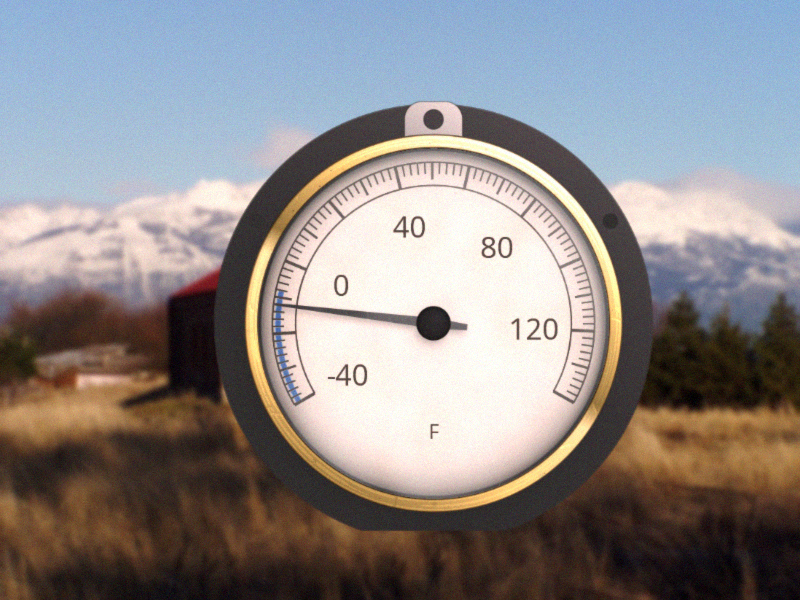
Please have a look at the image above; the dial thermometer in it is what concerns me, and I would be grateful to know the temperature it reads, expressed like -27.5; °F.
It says -12; °F
